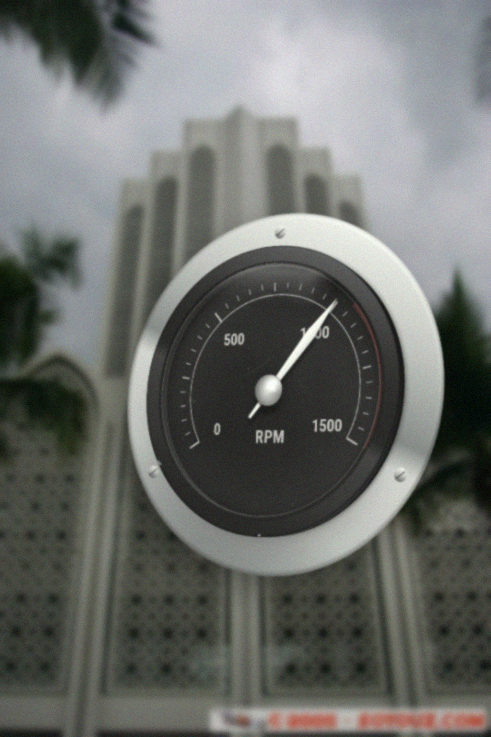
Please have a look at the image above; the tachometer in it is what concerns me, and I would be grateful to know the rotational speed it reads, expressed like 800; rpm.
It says 1000; rpm
